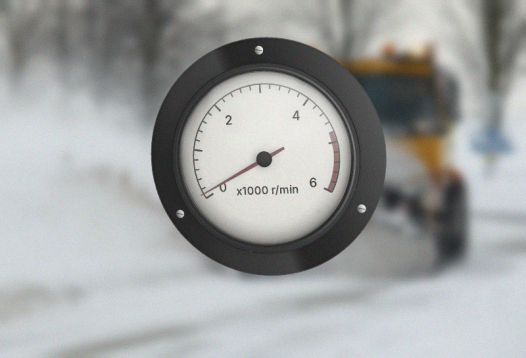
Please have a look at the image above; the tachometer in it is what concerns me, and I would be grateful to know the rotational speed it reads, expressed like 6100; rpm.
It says 100; rpm
